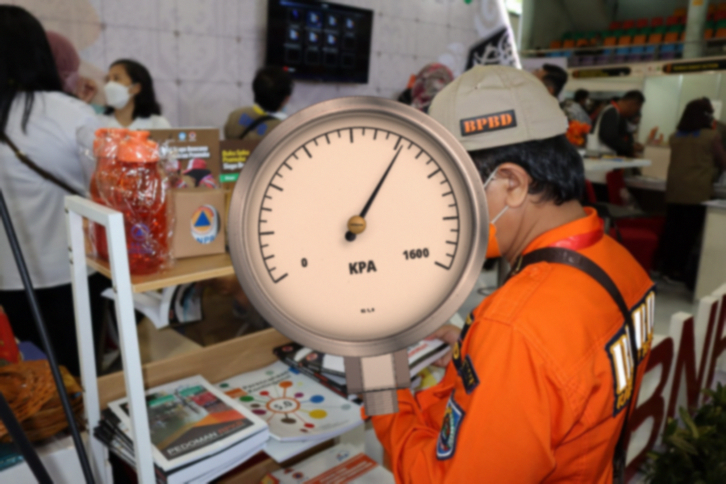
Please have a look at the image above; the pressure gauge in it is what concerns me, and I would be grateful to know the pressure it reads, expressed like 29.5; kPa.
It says 1025; kPa
